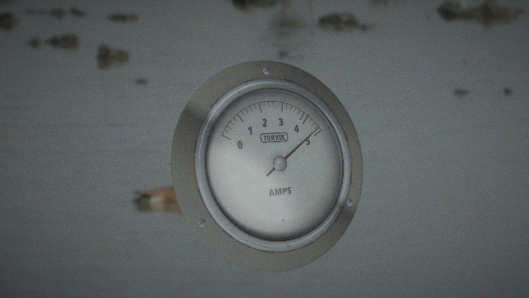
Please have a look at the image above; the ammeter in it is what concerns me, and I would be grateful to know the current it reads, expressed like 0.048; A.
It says 4.8; A
